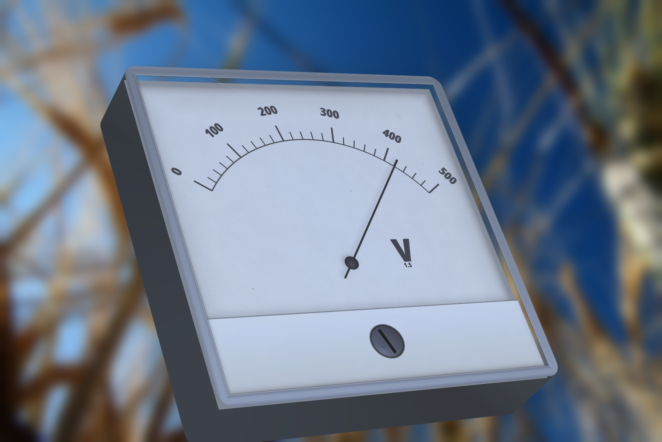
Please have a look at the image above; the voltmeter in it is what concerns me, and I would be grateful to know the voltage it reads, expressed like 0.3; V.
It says 420; V
